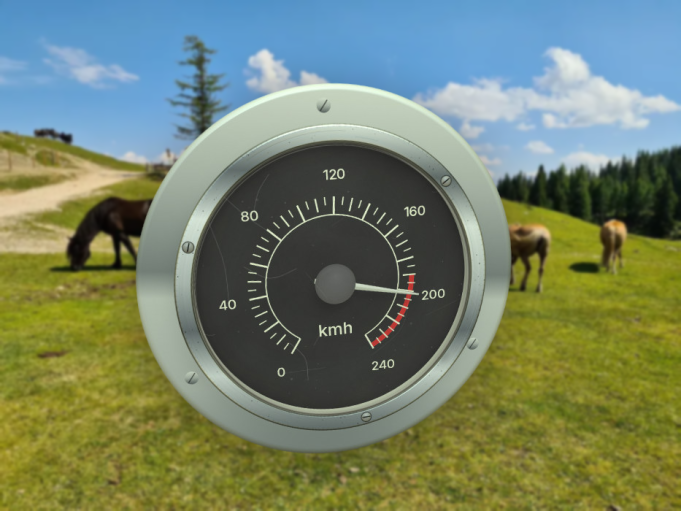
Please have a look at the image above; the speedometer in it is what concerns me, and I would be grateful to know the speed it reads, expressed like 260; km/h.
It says 200; km/h
